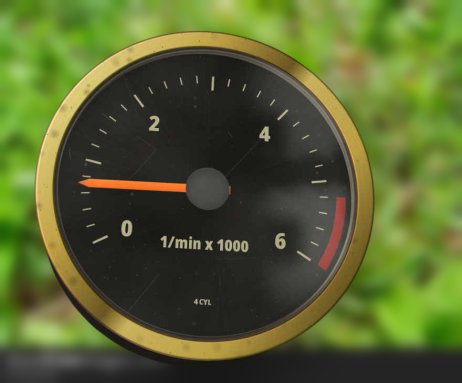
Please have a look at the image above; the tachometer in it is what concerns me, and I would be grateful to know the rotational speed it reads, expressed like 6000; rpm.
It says 700; rpm
